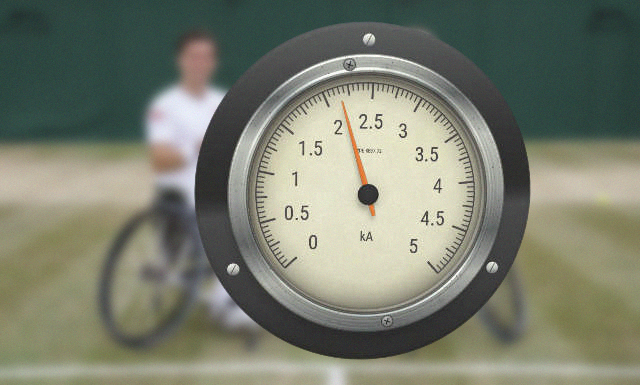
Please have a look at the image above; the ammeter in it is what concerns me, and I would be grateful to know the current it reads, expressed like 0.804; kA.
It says 2.15; kA
